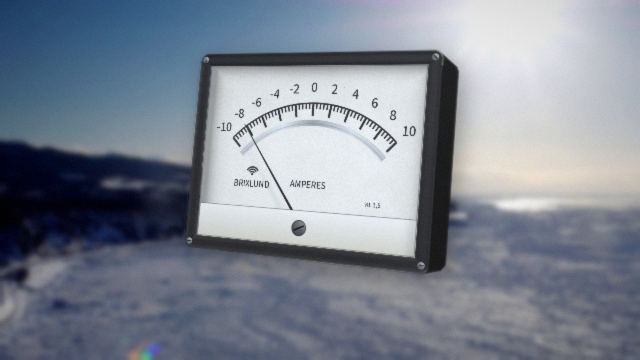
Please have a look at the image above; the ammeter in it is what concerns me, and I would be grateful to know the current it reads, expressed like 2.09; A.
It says -8; A
